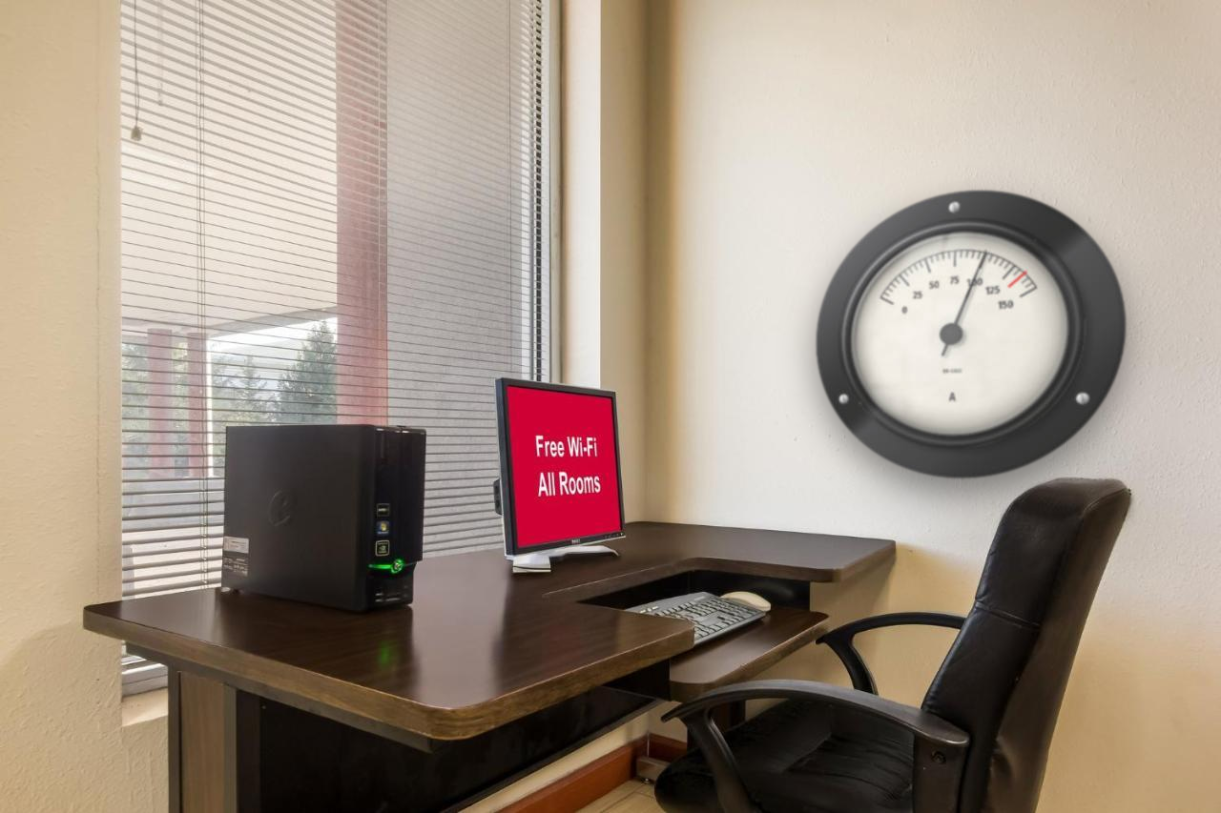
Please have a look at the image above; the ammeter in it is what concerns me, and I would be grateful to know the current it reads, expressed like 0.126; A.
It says 100; A
